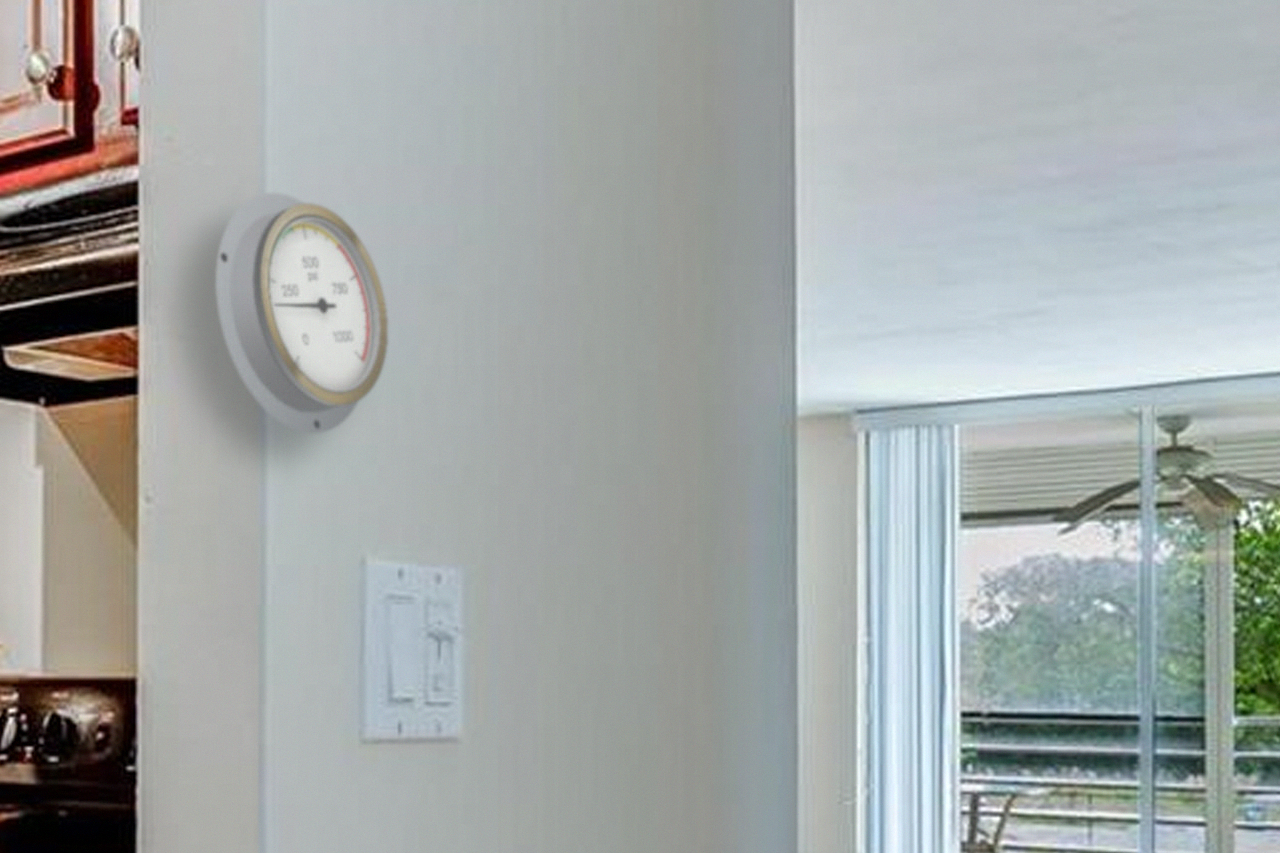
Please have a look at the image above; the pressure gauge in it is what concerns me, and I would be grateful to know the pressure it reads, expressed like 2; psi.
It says 175; psi
